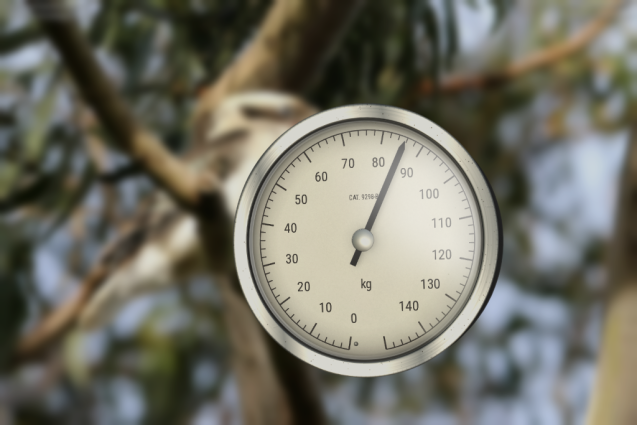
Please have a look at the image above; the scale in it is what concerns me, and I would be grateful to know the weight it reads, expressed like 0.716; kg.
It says 86; kg
